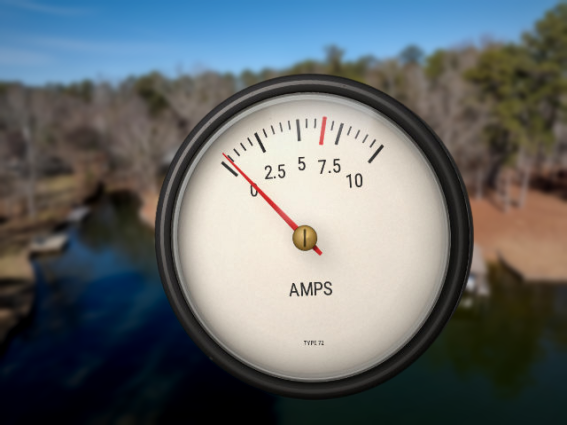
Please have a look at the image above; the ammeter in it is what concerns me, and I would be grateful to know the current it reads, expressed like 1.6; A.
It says 0.5; A
